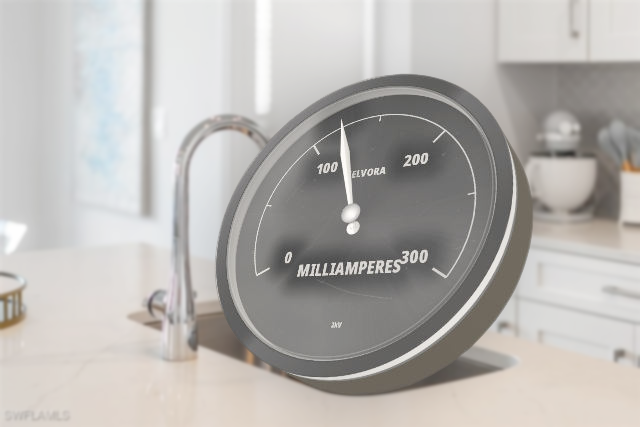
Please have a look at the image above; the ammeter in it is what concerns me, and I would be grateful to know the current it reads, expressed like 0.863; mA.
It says 125; mA
